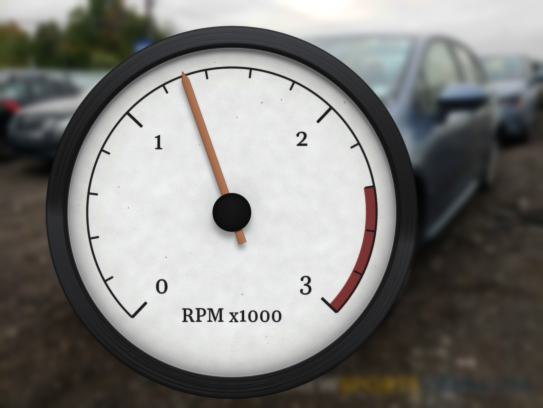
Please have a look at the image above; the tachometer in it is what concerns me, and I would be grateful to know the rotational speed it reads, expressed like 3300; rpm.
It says 1300; rpm
